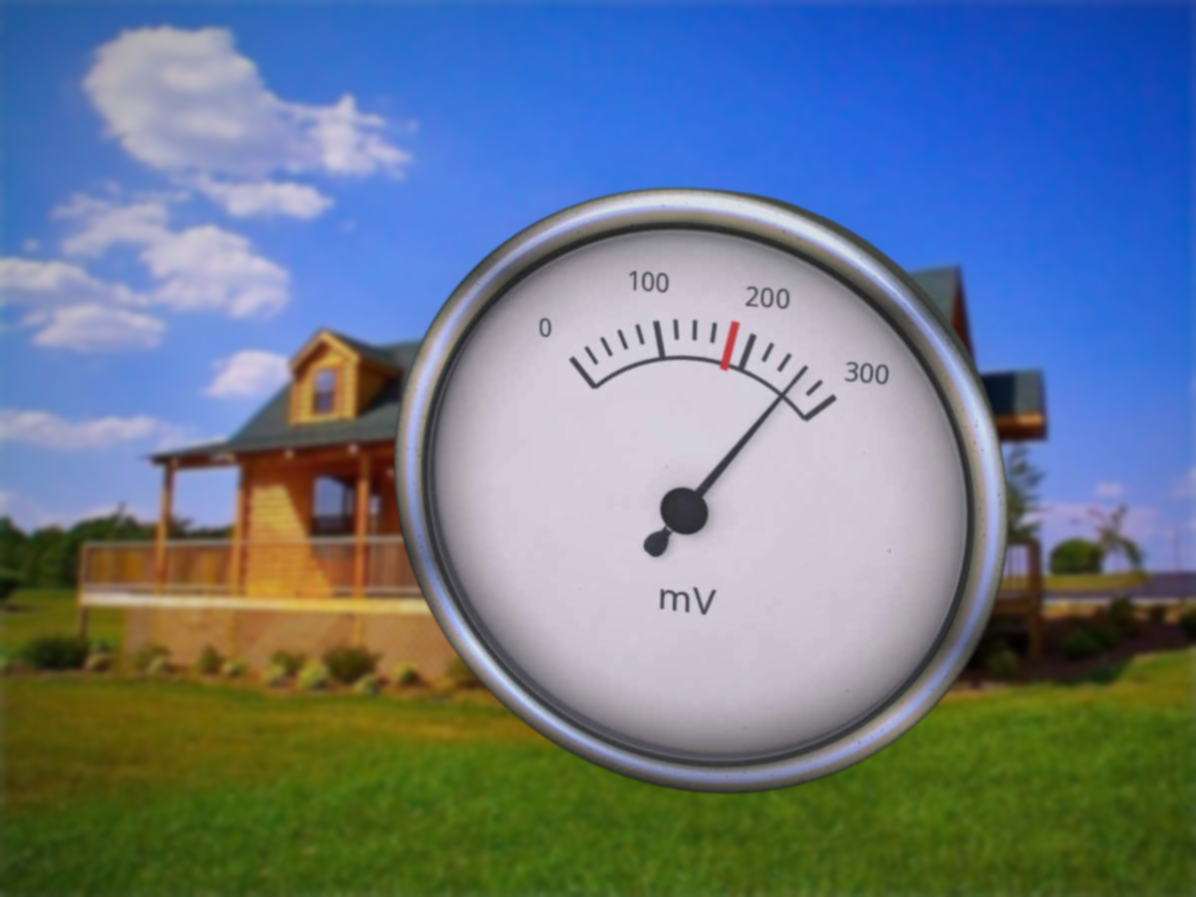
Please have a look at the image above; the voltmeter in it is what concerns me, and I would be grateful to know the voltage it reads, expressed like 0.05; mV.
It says 260; mV
